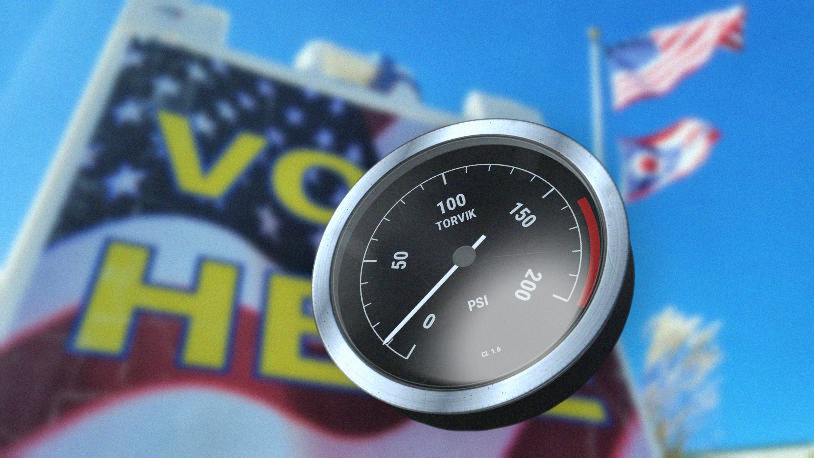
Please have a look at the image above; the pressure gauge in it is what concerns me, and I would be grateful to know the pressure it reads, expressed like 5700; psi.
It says 10; psi
